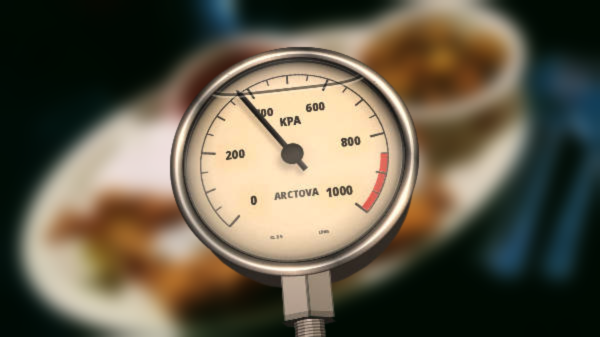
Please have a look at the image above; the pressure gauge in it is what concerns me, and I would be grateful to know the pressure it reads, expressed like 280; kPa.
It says 375; kPa
